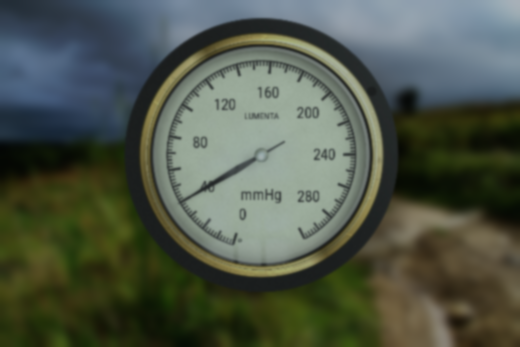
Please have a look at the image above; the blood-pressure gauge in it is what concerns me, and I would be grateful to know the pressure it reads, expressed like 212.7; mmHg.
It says 40; mmHg
